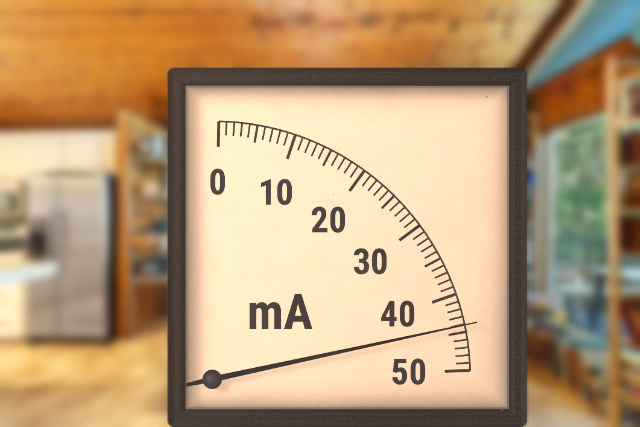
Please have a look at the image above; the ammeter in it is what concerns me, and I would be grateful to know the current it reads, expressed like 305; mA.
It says 44; mA
